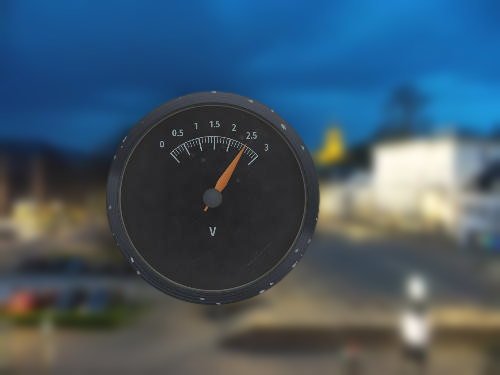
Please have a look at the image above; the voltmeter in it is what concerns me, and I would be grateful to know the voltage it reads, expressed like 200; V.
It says 2.5; V
